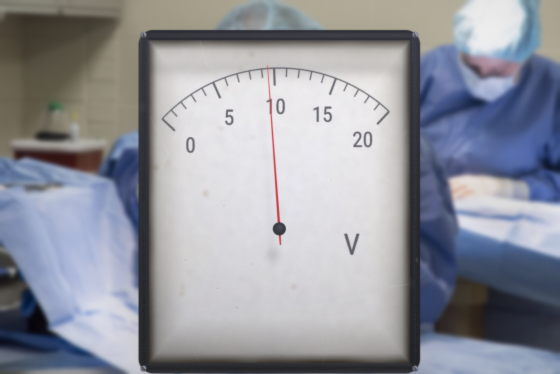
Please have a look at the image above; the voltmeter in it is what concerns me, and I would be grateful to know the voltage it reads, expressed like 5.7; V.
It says 9.5; V
